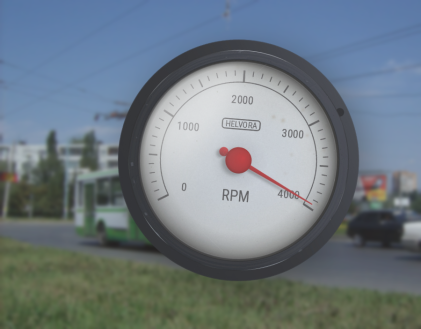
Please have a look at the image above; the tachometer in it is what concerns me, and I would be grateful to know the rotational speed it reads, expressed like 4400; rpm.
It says 3950; rpm
